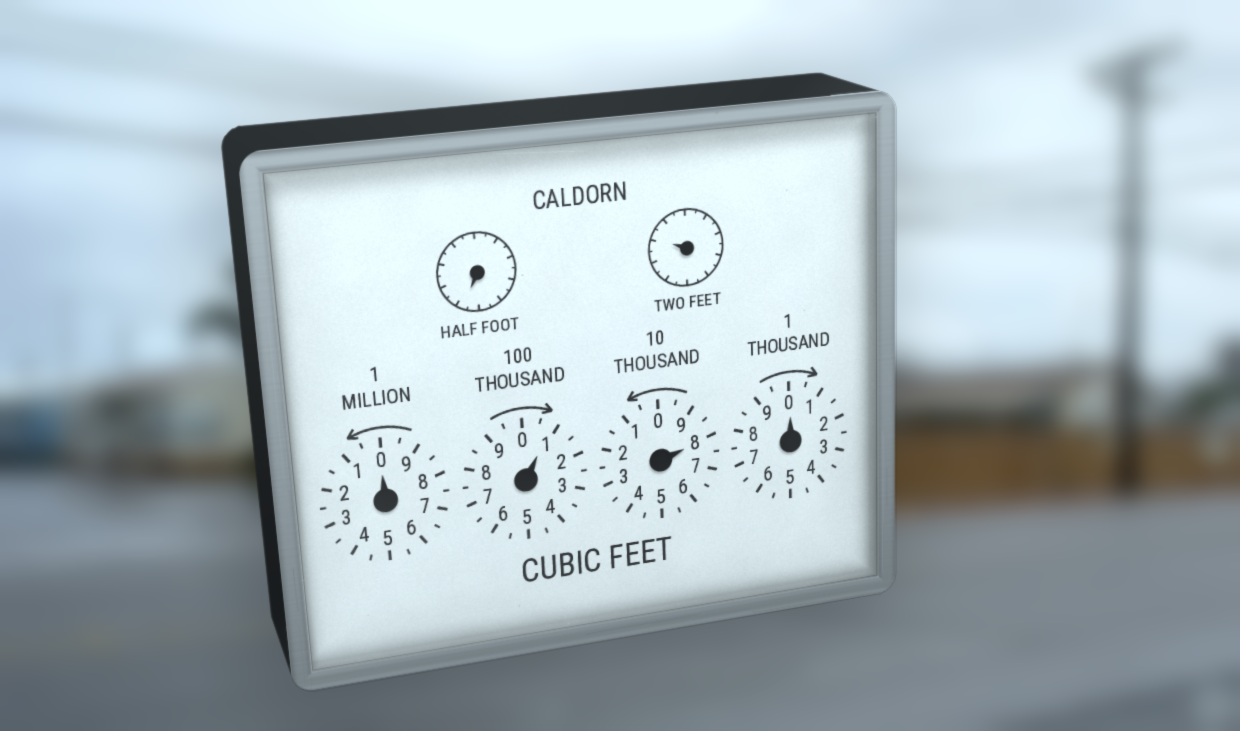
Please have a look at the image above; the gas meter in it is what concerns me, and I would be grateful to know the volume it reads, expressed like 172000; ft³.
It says 8000; ft³
